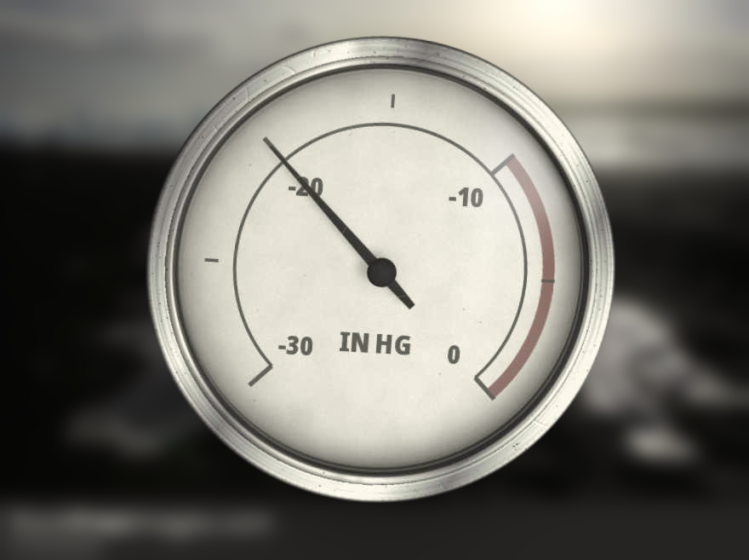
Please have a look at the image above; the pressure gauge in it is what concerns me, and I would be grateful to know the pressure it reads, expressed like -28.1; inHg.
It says -20; inHg
